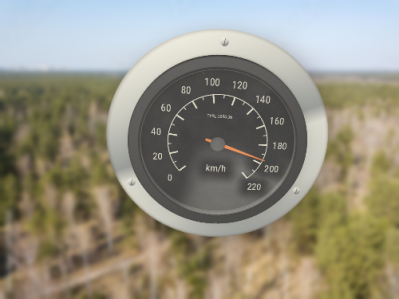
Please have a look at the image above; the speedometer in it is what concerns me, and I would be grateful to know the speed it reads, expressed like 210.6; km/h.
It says 195; km/h
